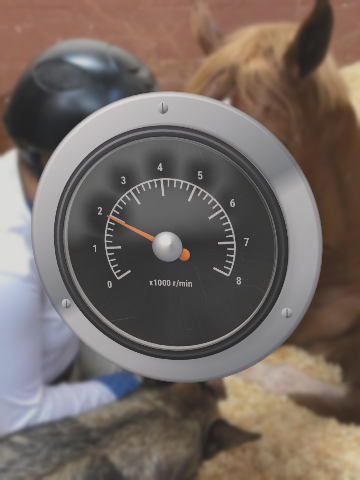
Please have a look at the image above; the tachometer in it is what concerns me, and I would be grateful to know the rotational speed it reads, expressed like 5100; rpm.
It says 2000; rpm
